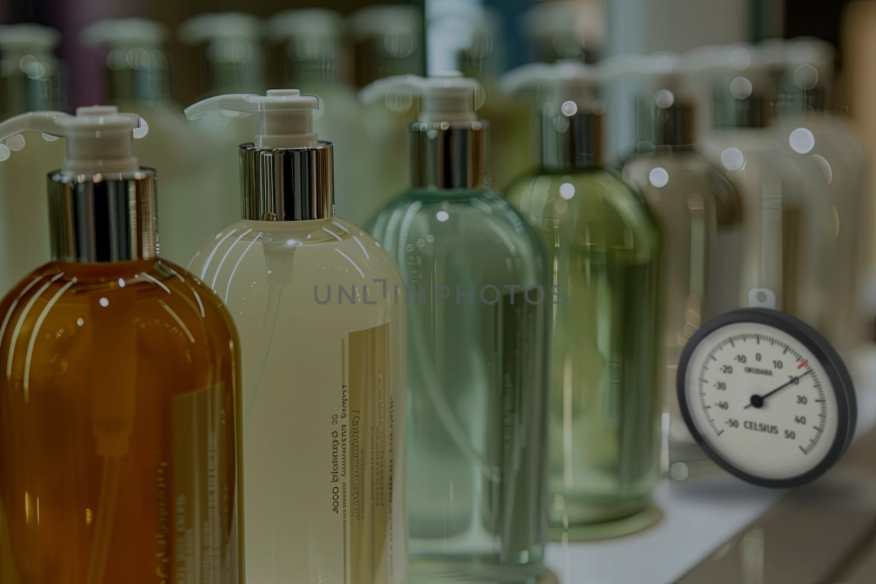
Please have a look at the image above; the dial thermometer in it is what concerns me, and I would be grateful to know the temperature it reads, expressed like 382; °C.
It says 20; °C
